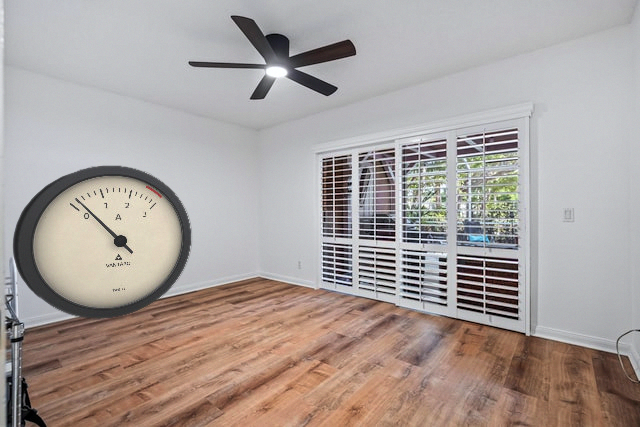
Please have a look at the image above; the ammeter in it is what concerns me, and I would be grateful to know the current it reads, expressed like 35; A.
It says 0.2; A
